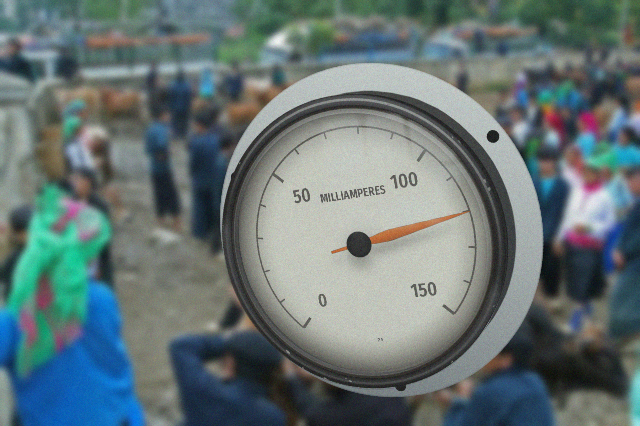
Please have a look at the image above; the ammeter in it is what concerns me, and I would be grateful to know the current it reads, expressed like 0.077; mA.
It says 120; mA
